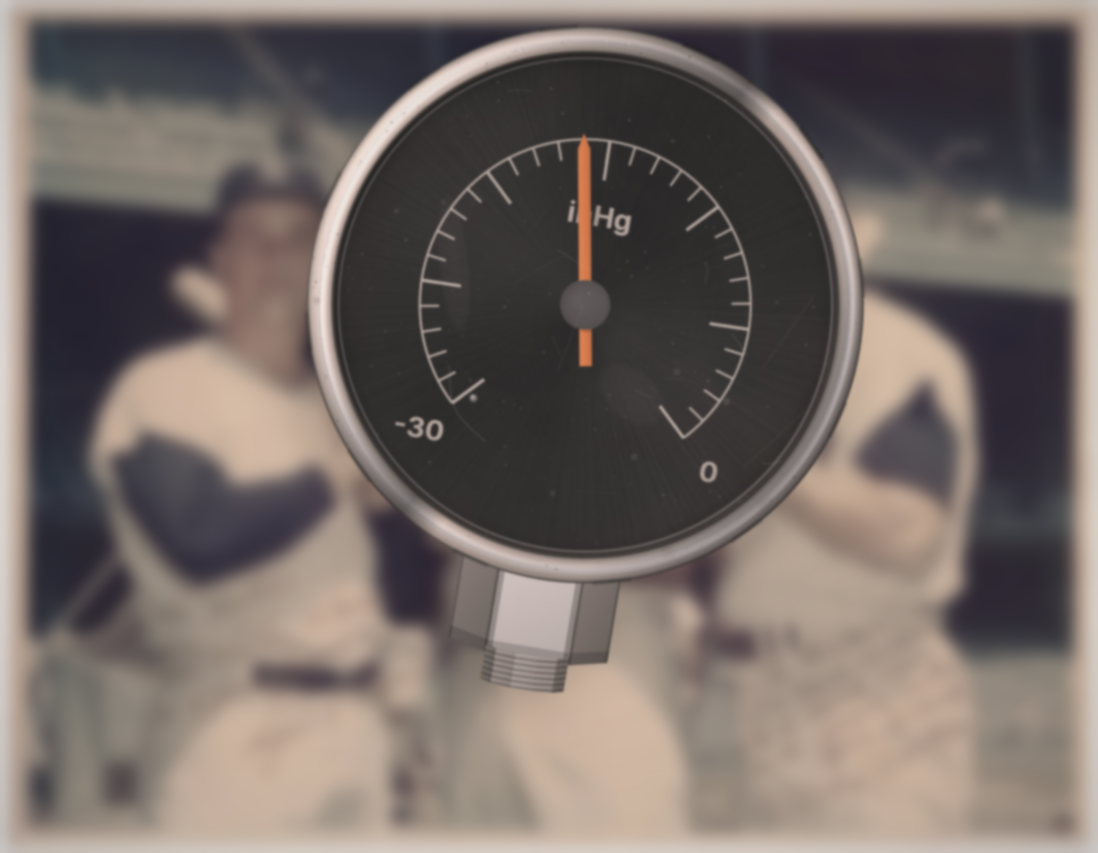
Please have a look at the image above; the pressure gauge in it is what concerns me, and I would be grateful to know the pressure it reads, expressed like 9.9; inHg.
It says -16; inHg
